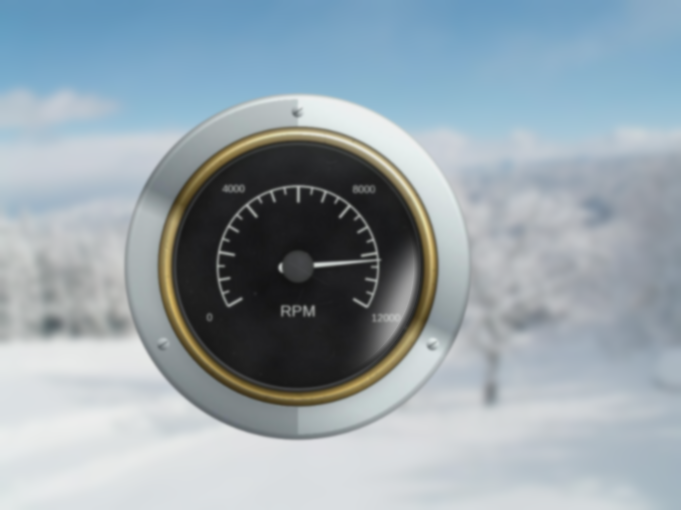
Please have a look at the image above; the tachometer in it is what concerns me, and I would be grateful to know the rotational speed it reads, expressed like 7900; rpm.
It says 10250; rpm
